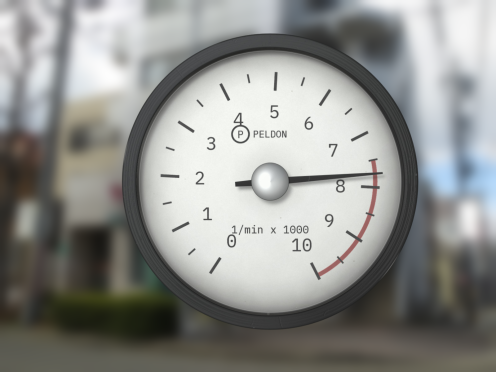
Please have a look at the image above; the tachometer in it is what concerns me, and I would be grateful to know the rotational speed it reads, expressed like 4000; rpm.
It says 7750; rpm
